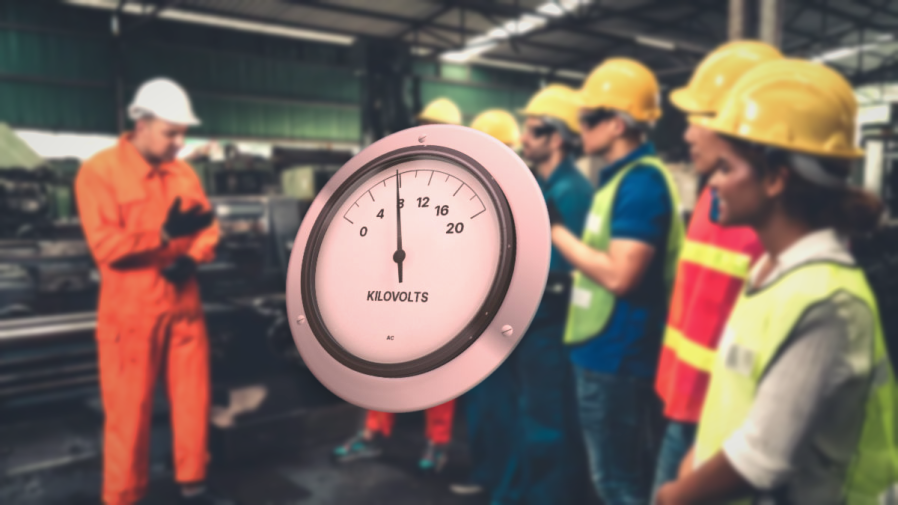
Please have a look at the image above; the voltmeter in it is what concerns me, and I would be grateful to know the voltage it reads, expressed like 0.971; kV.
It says 8; kV
